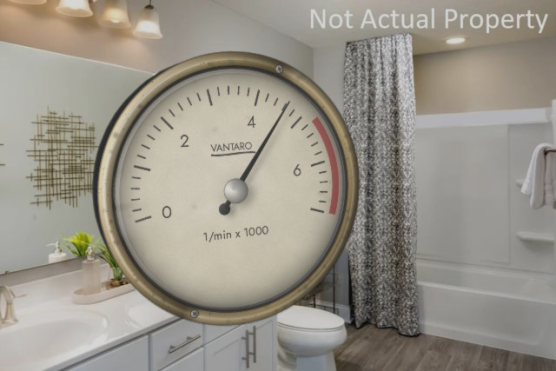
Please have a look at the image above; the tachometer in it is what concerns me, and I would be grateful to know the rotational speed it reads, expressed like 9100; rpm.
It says 4600; rpm
